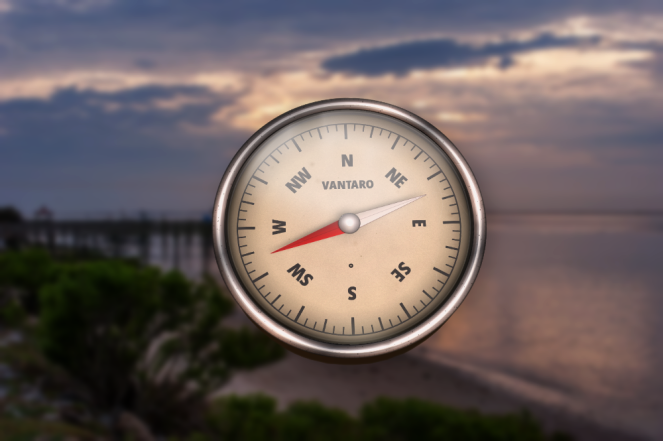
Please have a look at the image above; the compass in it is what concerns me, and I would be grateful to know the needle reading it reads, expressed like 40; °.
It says 250; °
